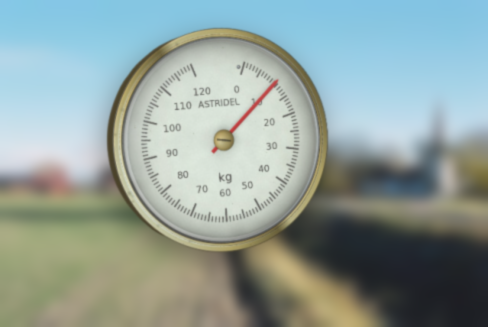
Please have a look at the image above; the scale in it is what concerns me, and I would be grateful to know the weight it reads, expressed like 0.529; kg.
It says 10; kg
